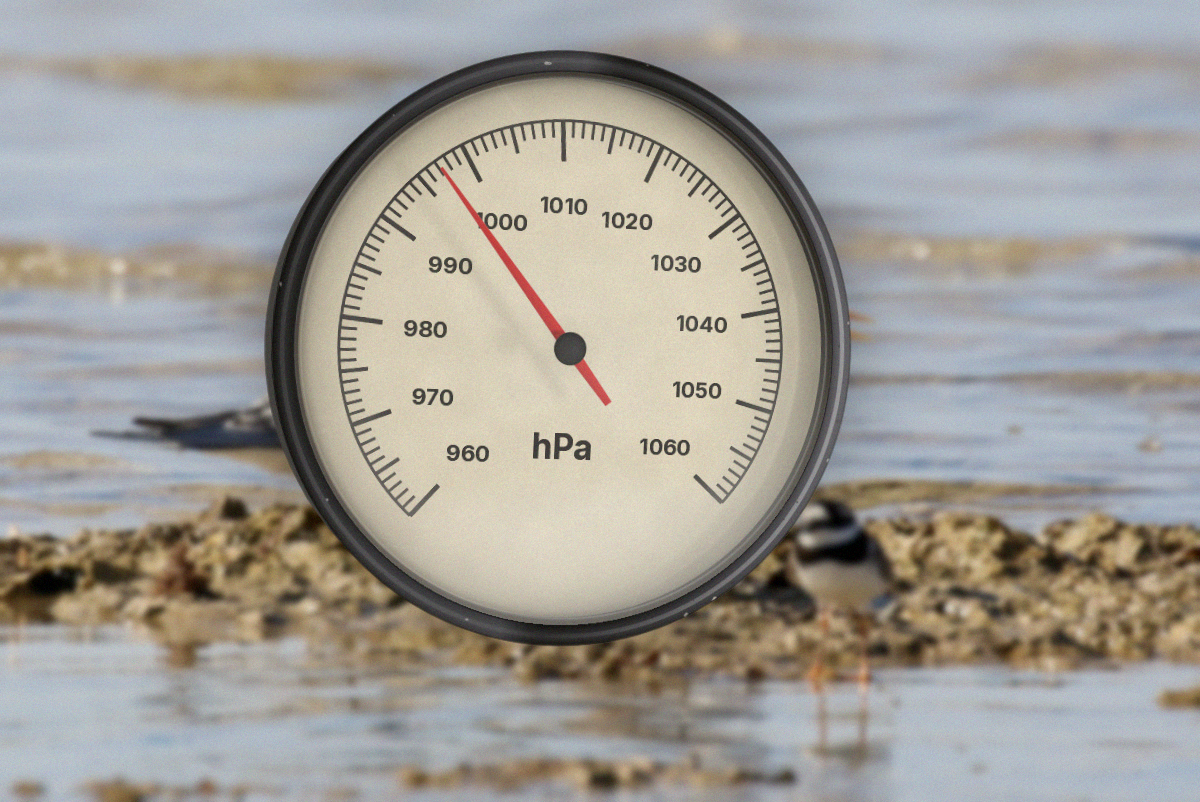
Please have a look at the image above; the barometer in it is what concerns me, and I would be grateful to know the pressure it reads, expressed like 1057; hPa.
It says 997; hPa
